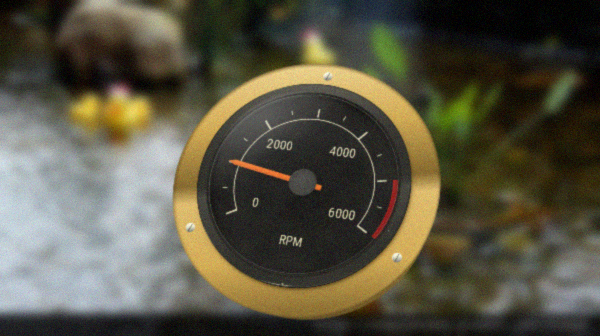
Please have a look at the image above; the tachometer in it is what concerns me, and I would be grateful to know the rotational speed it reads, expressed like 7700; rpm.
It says 1000; rpm
